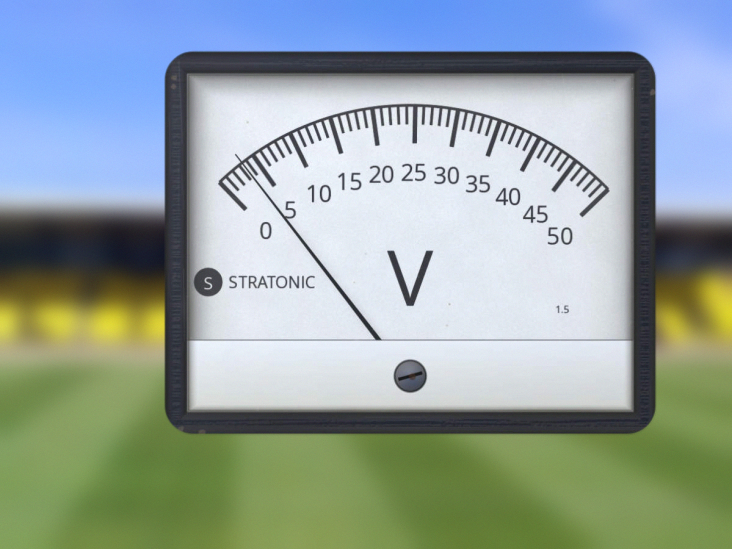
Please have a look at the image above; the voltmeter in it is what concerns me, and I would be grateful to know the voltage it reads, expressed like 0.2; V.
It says 3.5; V
